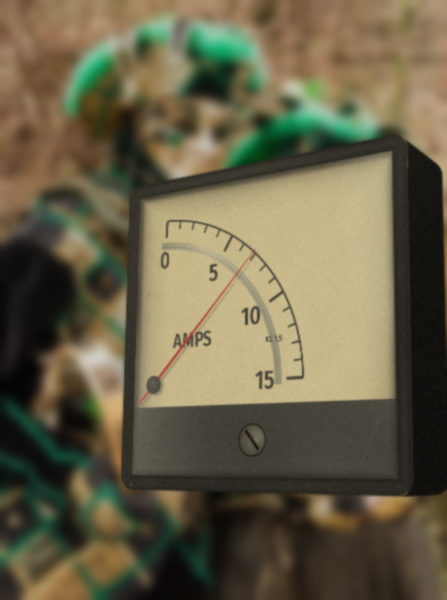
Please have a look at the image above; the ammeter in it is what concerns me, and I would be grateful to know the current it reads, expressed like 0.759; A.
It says 7; A
